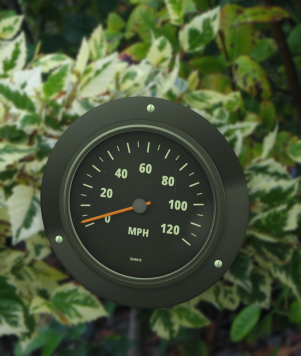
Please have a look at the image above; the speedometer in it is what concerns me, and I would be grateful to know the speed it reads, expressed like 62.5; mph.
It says 2.5; mph
